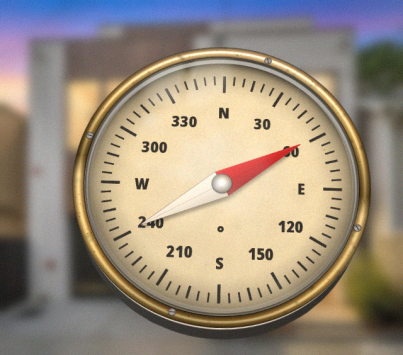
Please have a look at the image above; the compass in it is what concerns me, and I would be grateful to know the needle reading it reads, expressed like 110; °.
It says 60; °
